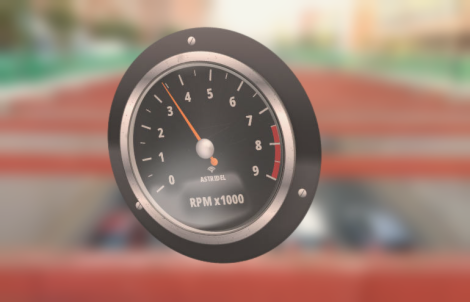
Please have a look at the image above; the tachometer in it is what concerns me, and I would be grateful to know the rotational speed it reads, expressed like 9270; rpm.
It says 3500; rpm
